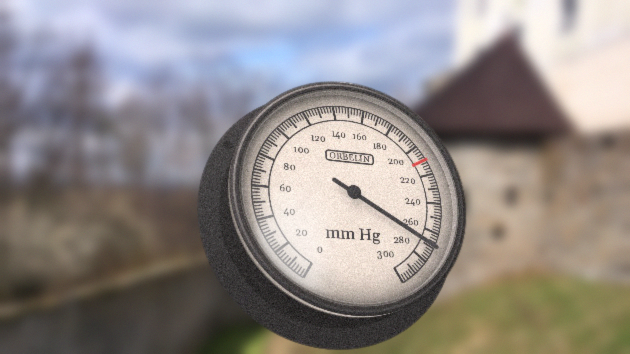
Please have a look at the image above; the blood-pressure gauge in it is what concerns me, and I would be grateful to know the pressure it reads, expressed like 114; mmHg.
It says 270; mmHg
